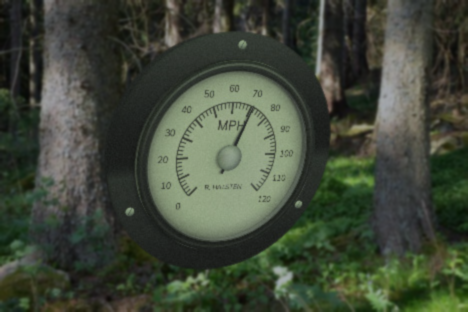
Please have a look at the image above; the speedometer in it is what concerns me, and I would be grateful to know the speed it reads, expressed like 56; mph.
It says 70; mph
